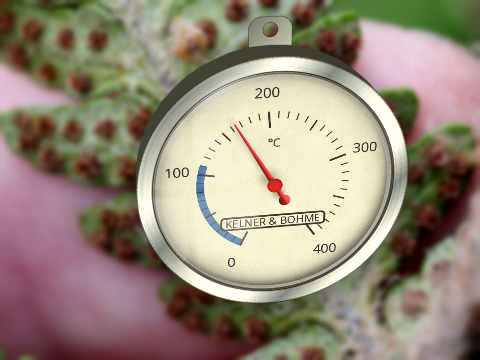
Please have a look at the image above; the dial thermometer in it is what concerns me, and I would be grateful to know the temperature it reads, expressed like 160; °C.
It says 165; °C
